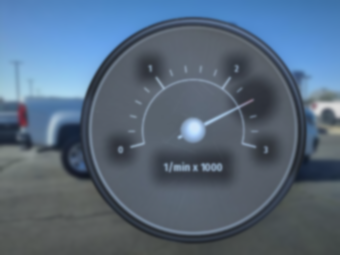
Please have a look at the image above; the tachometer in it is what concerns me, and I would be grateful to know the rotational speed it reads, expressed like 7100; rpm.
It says 2400; rpm
